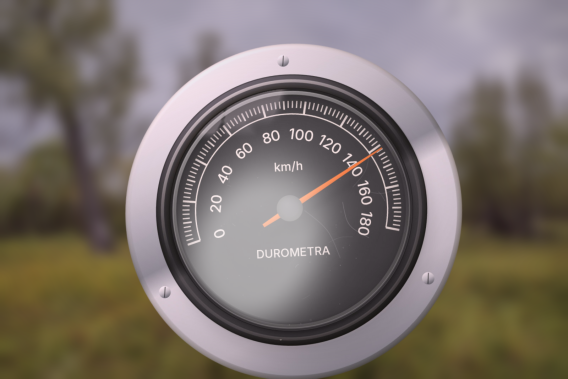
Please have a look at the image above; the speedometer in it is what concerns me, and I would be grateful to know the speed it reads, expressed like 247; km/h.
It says 142; km/h
